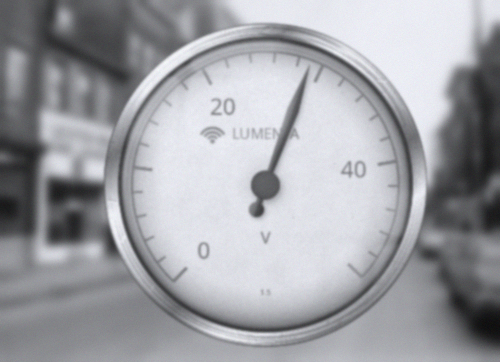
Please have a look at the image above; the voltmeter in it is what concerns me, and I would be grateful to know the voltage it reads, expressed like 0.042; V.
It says 29; V
